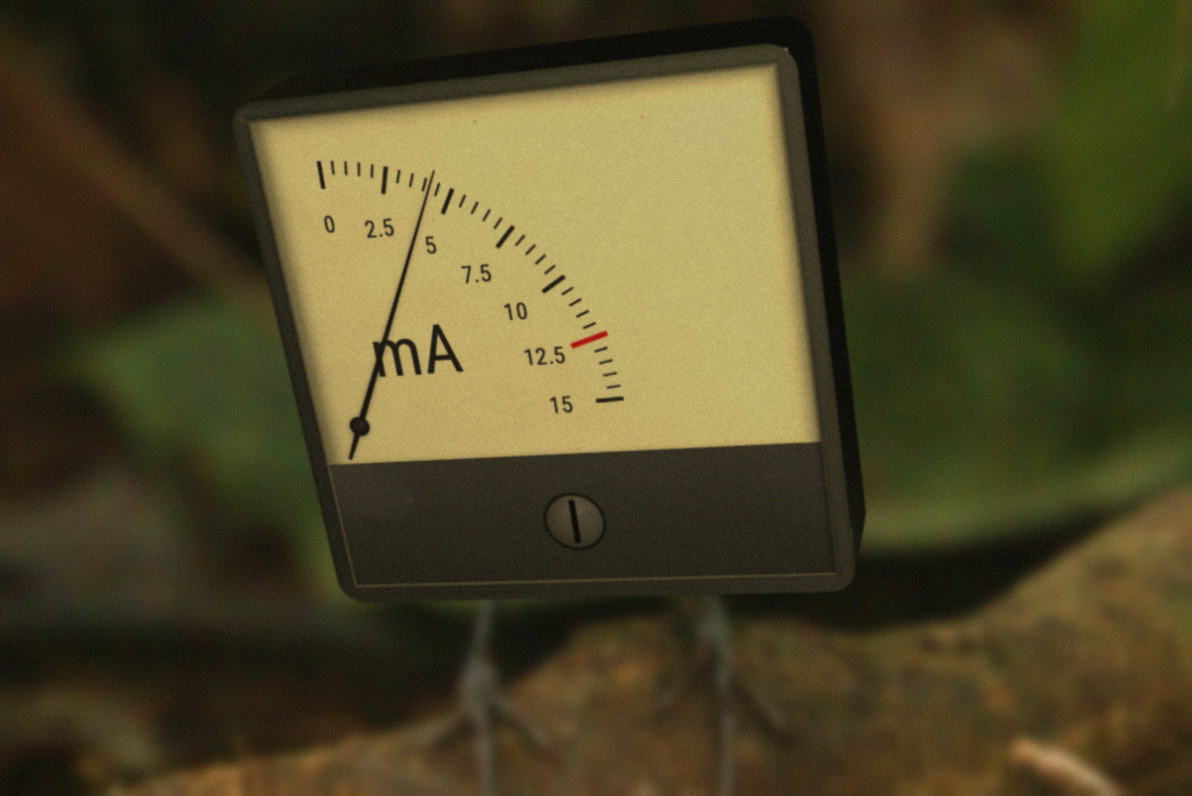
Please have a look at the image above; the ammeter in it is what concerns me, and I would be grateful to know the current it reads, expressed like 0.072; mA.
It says 4.25; mA
